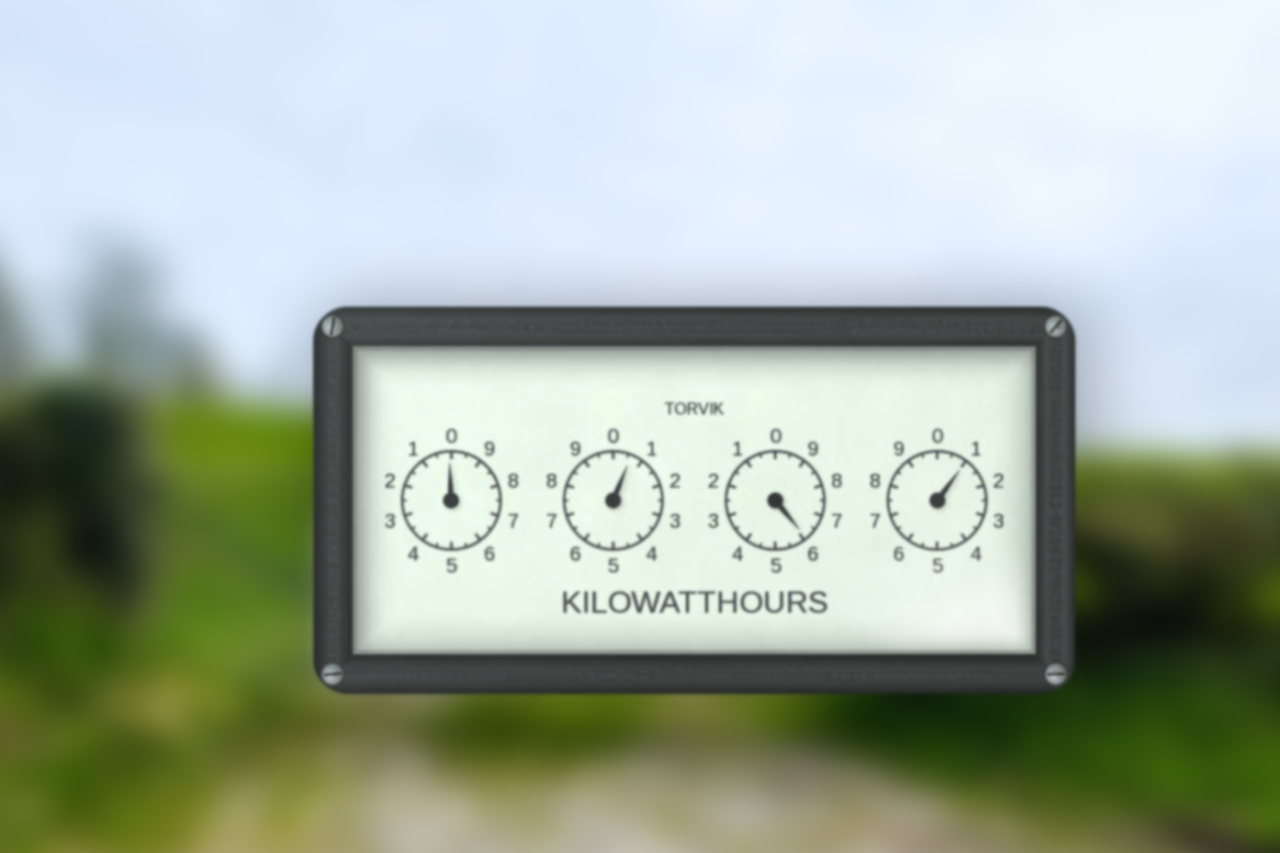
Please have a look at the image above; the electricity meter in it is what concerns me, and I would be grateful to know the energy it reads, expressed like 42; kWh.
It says 61; kWh
